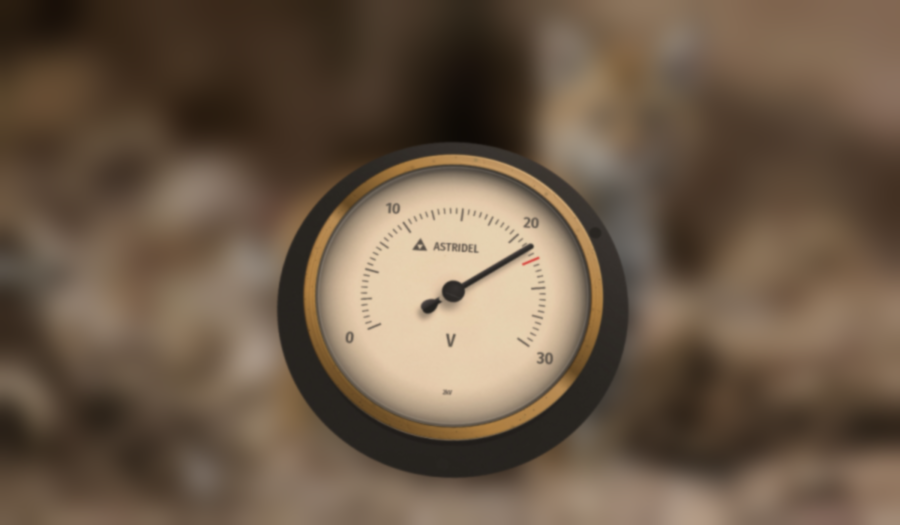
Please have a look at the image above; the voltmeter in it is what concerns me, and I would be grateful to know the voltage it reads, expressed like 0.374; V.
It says 21.5; V
